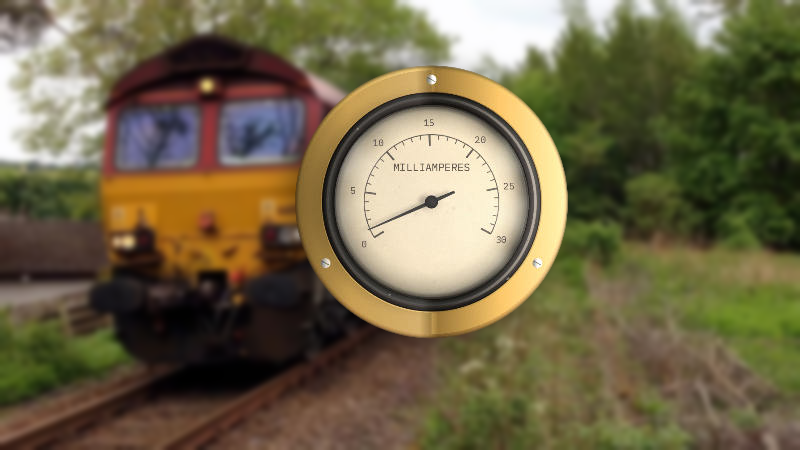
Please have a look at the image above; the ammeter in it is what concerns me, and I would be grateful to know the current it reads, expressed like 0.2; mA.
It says 1; mA
